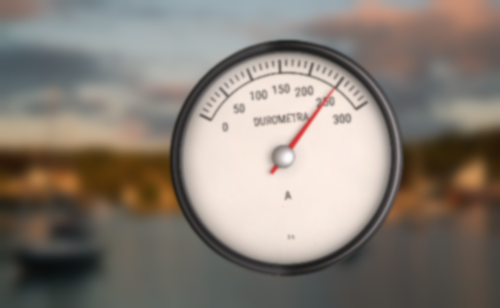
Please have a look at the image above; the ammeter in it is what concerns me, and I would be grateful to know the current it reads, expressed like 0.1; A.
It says 250; A
